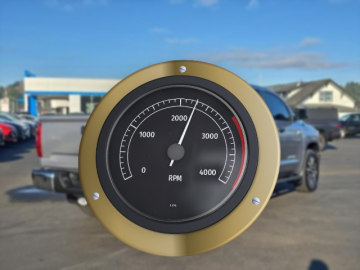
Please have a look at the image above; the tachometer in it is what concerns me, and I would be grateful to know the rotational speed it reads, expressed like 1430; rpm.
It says 2300; rpm
